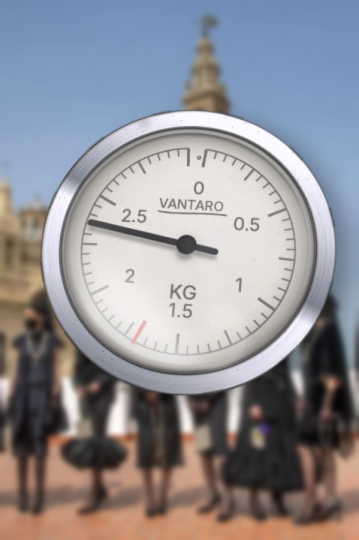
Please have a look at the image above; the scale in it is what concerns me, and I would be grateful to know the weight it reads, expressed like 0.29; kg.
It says 2.35; kg
